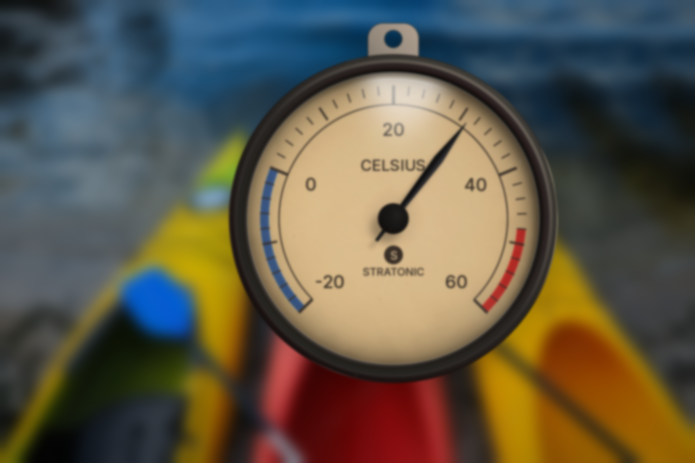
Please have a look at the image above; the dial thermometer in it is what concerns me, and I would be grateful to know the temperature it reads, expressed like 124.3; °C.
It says 31; °C
